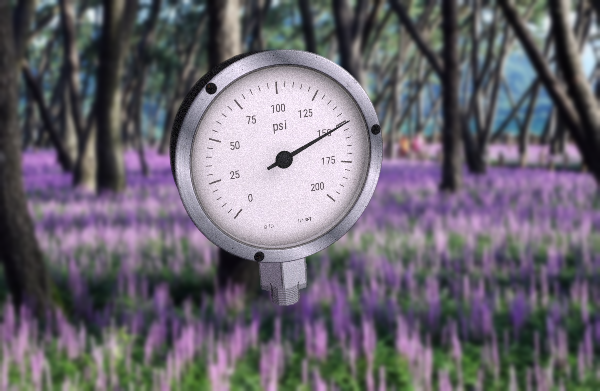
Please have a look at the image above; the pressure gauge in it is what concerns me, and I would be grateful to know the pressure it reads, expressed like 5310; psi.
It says 150; psi
